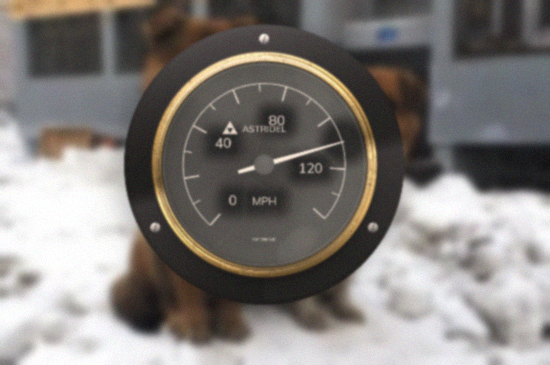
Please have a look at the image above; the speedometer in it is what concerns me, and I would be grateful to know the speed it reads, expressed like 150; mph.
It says 110; mph
